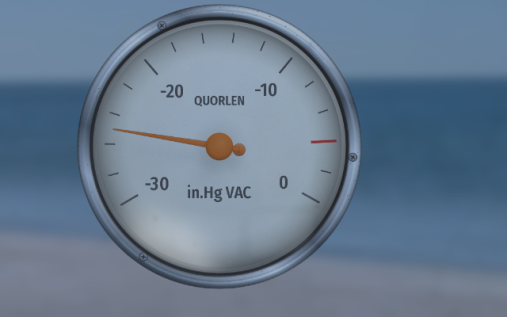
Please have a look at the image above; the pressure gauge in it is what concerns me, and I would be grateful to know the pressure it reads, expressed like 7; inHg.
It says -25; inHg
